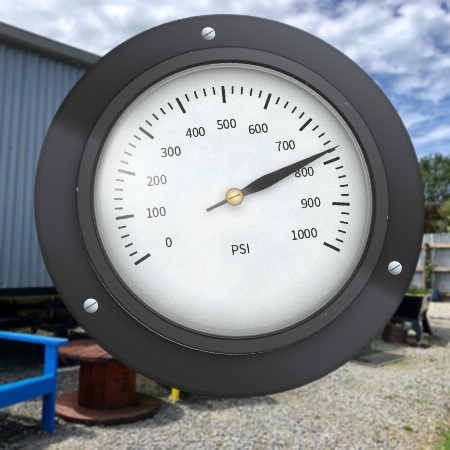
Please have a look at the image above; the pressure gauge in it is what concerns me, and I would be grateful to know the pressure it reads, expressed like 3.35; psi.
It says 780; psi
